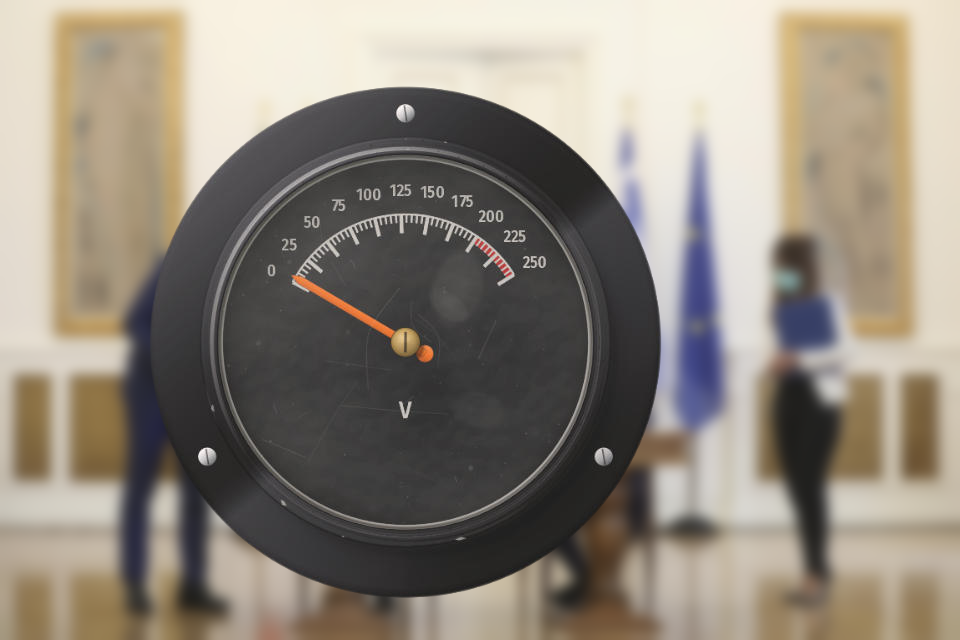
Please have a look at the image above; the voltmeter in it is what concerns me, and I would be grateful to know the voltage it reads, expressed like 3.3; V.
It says 5; V
